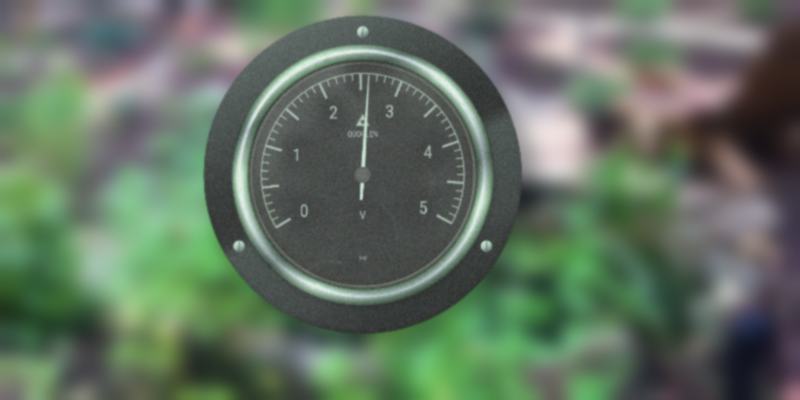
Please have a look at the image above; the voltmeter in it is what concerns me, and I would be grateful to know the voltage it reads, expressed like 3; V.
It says 2.6; V
